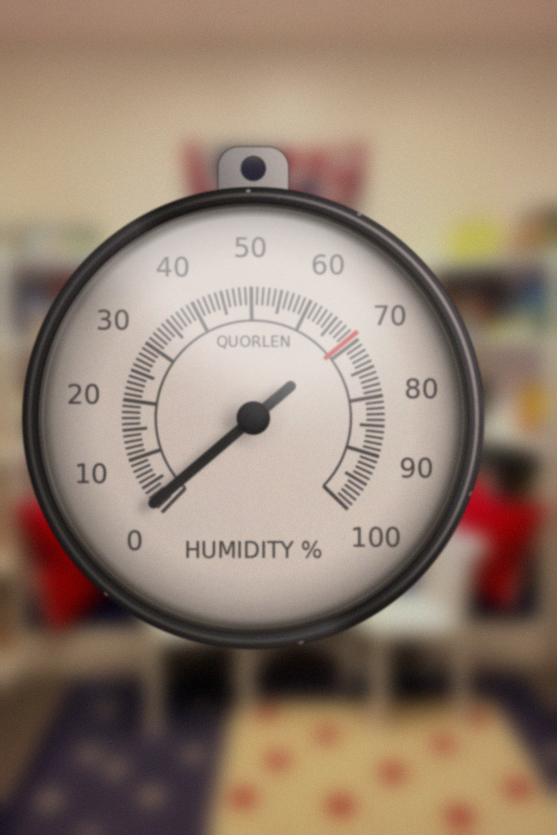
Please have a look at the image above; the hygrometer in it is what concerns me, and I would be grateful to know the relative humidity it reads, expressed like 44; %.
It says 2; %
